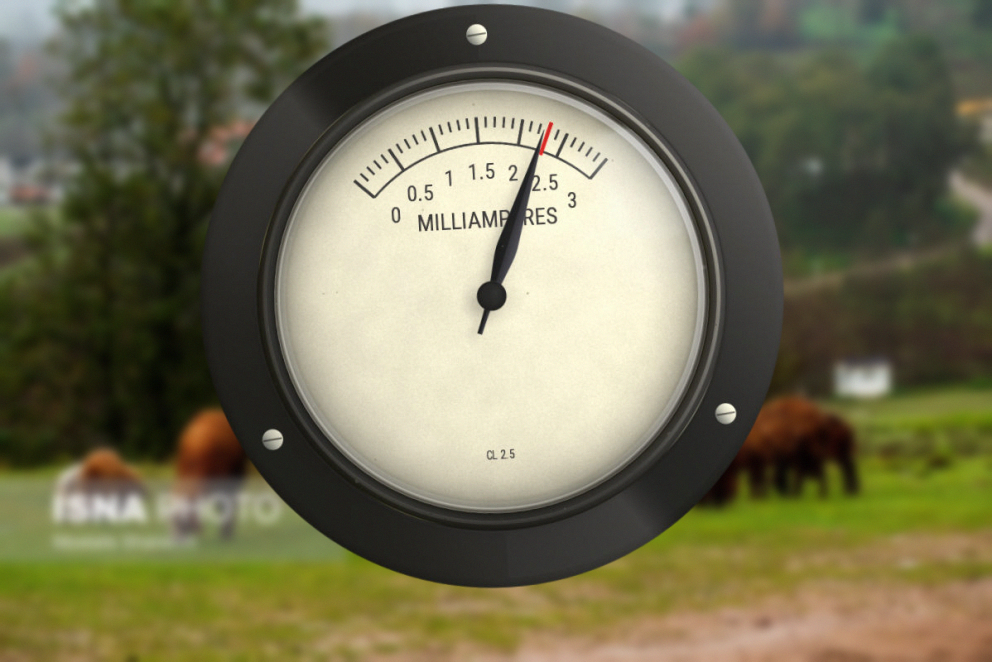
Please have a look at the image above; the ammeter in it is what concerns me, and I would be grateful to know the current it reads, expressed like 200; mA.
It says 2.25; mA
